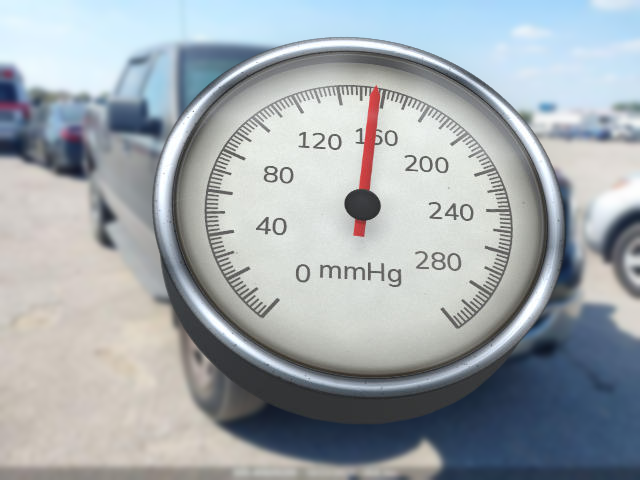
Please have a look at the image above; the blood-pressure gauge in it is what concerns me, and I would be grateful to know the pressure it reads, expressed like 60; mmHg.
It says 156; mmHg
